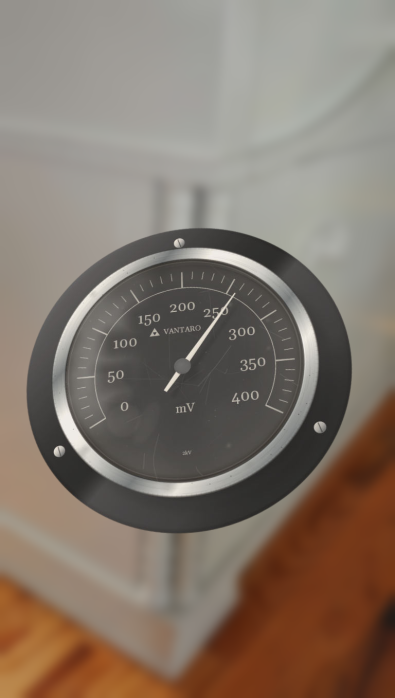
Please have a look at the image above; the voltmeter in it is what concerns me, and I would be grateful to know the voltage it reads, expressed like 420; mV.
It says 260; mV
